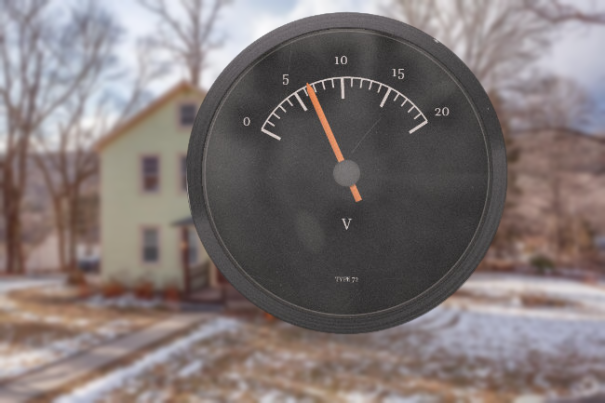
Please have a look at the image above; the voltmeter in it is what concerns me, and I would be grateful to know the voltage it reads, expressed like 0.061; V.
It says 6.5; V
